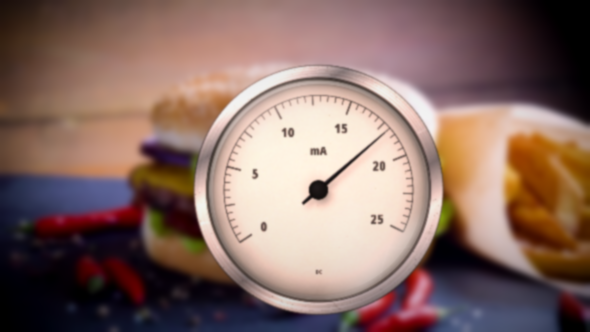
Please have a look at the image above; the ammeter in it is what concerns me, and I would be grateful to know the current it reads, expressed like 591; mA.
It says 18; mA
